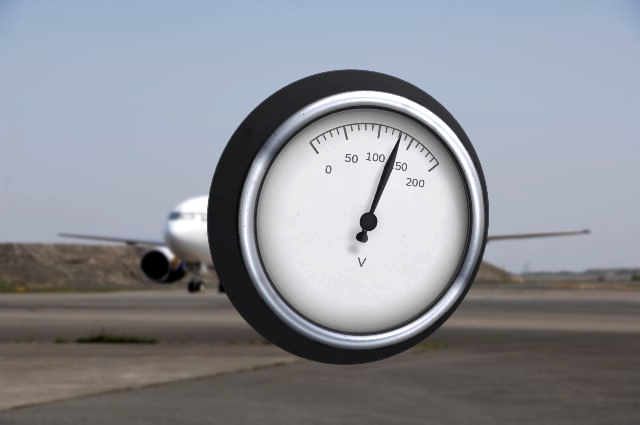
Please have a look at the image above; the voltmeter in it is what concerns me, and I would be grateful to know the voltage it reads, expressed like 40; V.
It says 130; V
